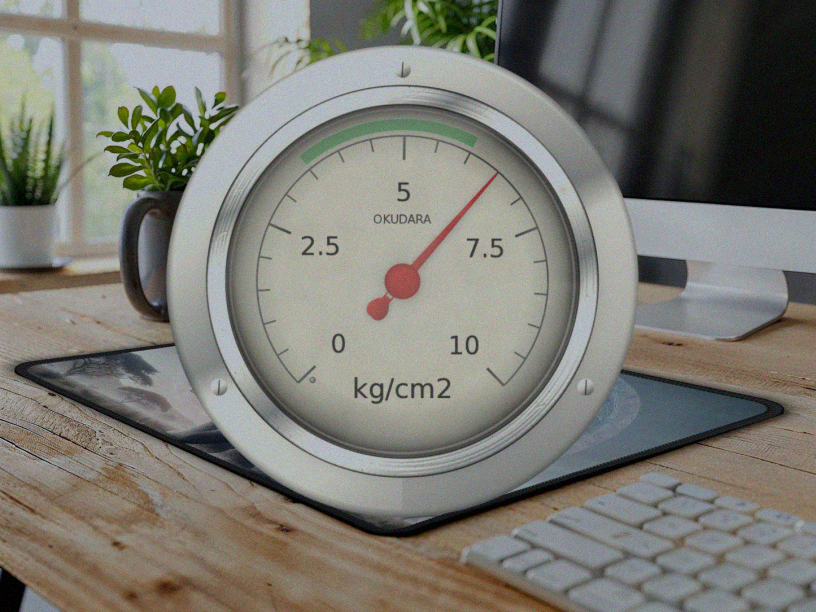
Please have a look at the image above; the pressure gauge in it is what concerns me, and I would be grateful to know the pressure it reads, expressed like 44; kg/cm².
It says 6.5; kg/cm²
